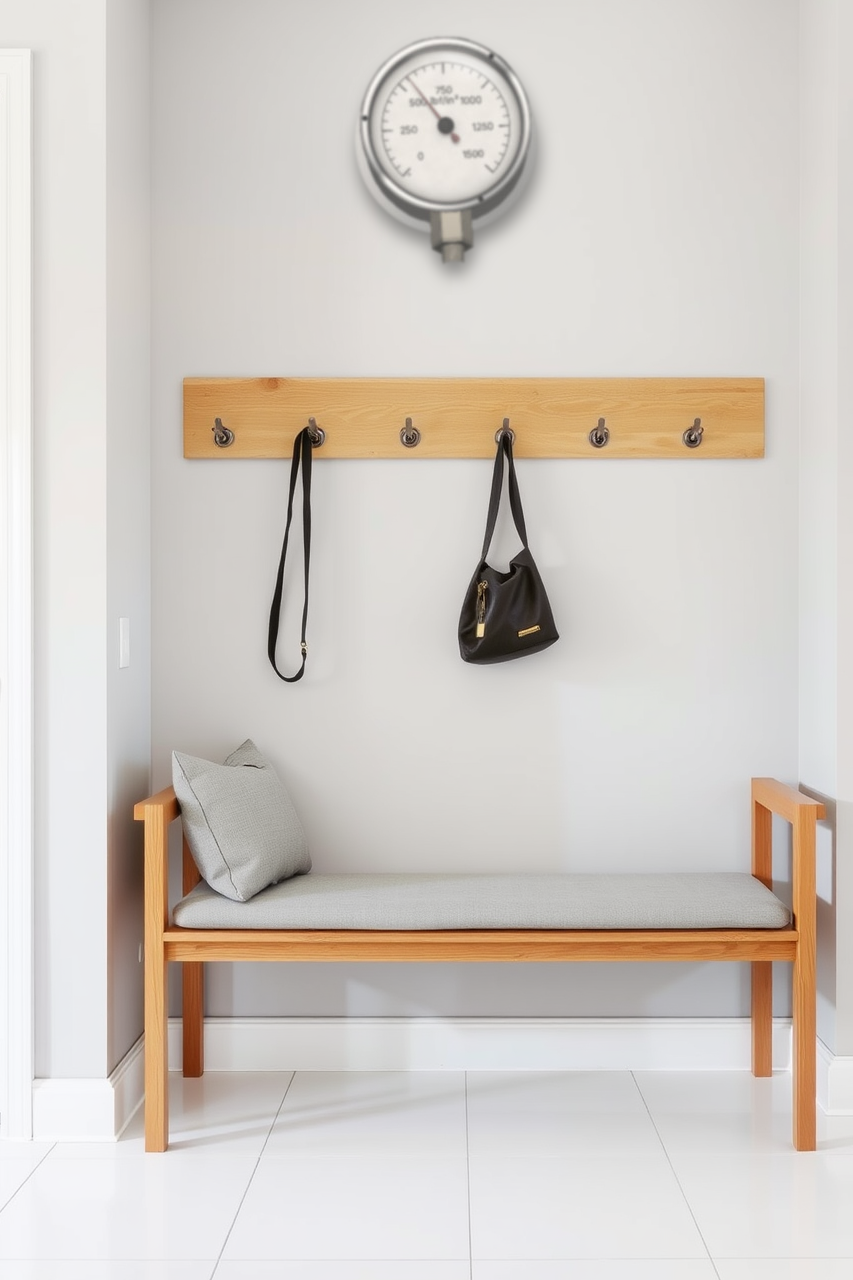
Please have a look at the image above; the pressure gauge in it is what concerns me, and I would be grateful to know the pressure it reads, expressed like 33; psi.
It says 550; psi
